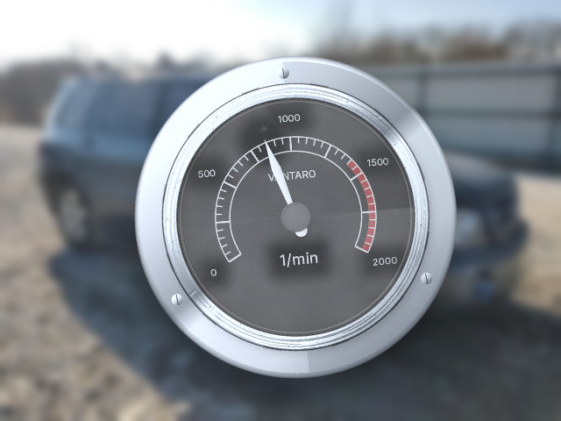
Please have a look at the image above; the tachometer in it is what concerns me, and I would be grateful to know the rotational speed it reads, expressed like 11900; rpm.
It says 850; rpm
